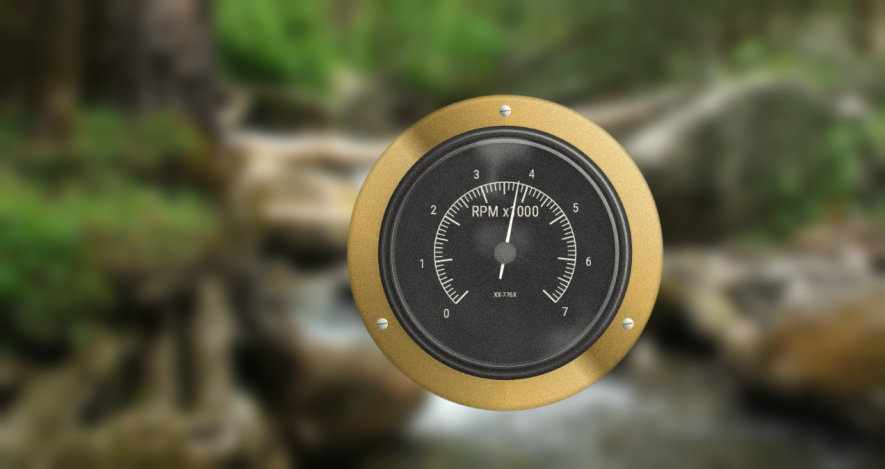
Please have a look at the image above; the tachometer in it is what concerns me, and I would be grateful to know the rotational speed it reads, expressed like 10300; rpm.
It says 3800; rpm
